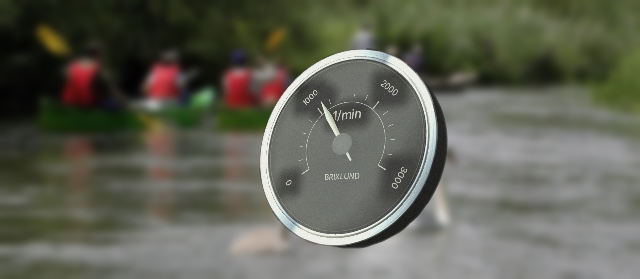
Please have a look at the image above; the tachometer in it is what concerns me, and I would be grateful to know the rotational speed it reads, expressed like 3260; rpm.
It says 1100; rpm
